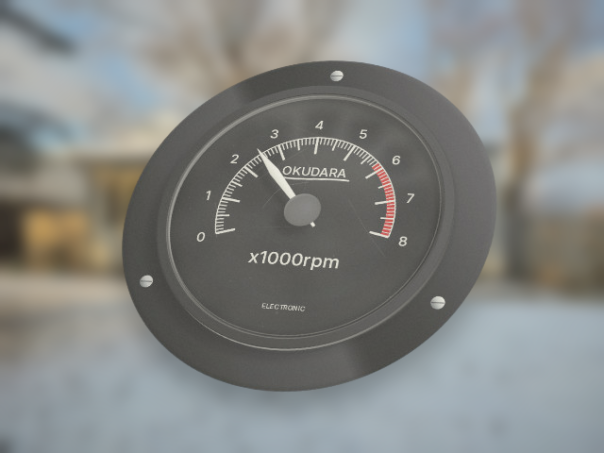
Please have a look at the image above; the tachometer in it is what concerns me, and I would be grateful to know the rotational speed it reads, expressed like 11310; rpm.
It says 2500; rpm
